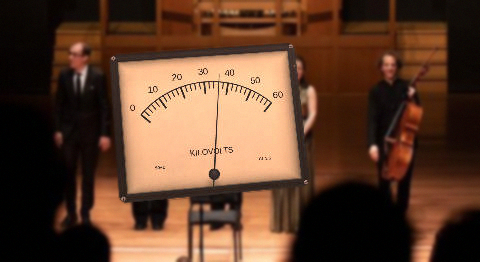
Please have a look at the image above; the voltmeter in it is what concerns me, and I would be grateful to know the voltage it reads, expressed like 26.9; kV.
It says 36; kV
